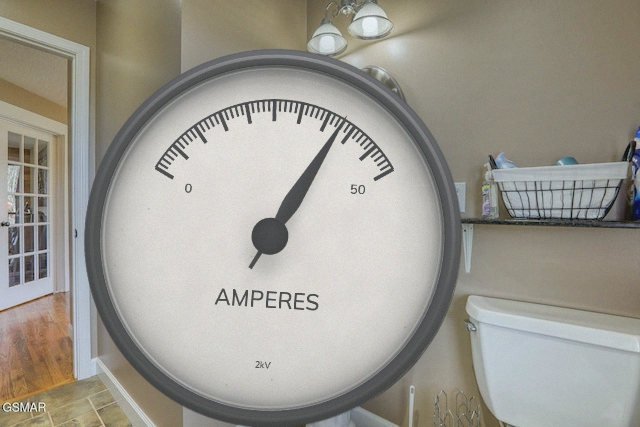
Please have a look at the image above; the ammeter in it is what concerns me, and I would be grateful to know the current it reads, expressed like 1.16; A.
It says 38; A
